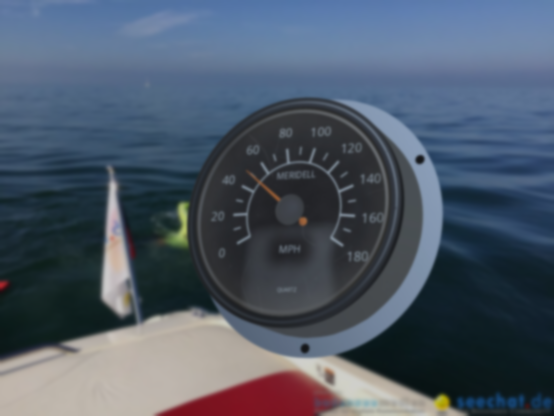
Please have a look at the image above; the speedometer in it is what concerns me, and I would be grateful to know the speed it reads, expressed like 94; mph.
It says 50; mph
